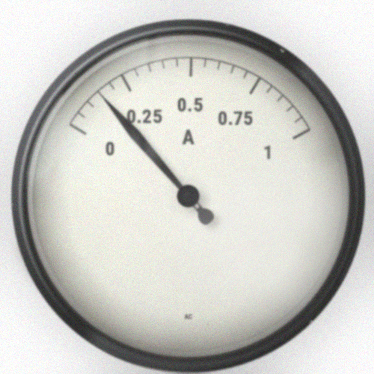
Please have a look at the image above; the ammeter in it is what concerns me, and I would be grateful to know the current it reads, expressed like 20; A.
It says 0.15; A
